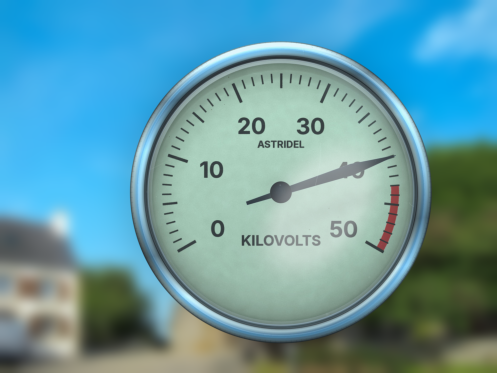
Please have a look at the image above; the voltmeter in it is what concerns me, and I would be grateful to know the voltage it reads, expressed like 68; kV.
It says 40; kV
